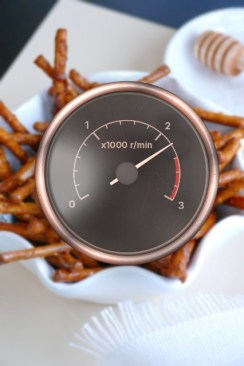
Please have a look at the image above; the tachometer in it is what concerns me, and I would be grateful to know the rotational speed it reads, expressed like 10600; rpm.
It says 2200; rpm
